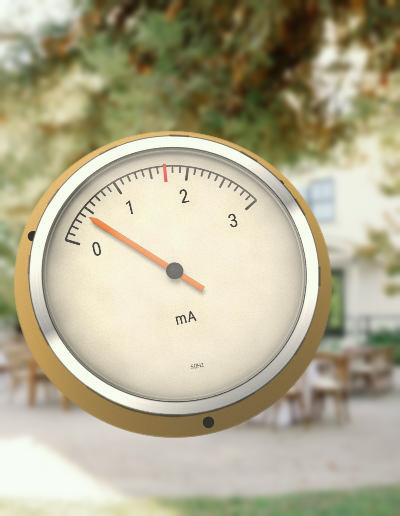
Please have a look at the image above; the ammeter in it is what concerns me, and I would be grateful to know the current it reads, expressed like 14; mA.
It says 0.4; mA
